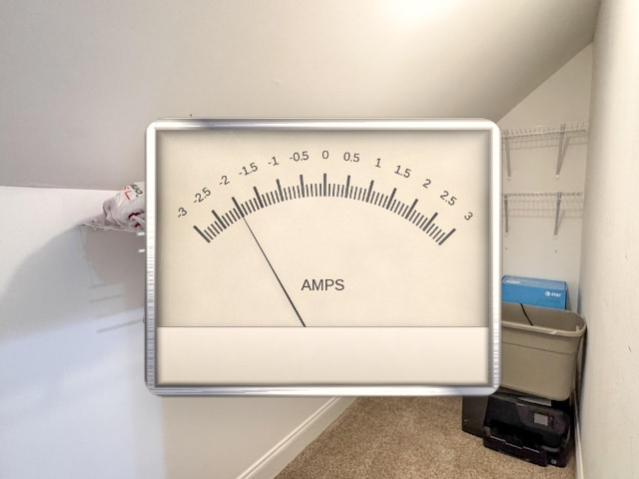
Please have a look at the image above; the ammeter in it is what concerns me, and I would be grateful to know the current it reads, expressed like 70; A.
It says -2; A
